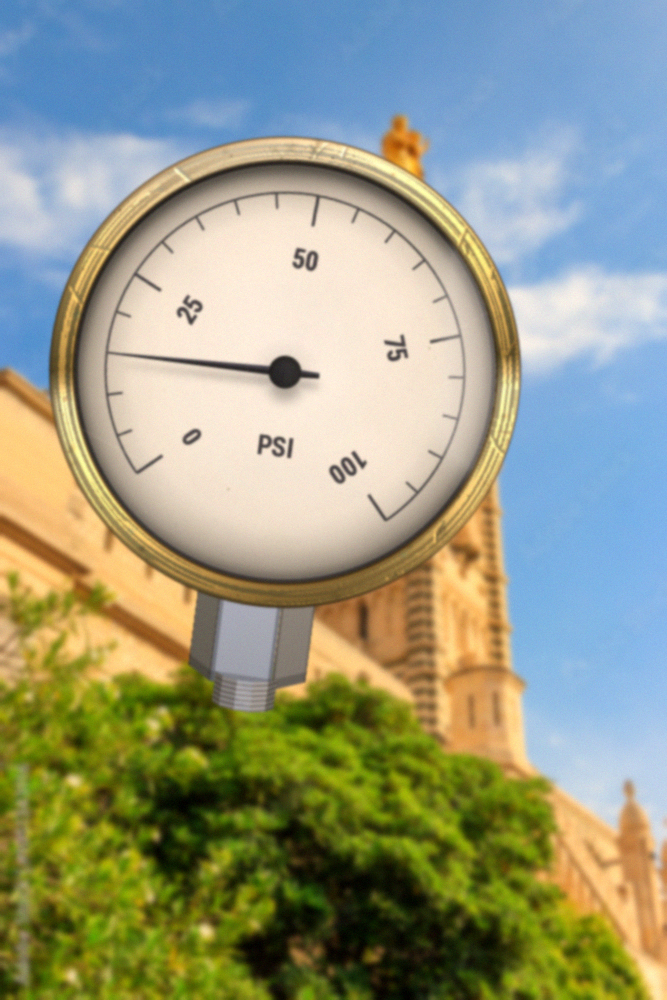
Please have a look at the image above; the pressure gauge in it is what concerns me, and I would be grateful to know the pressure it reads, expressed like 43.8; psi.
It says 15; psi
